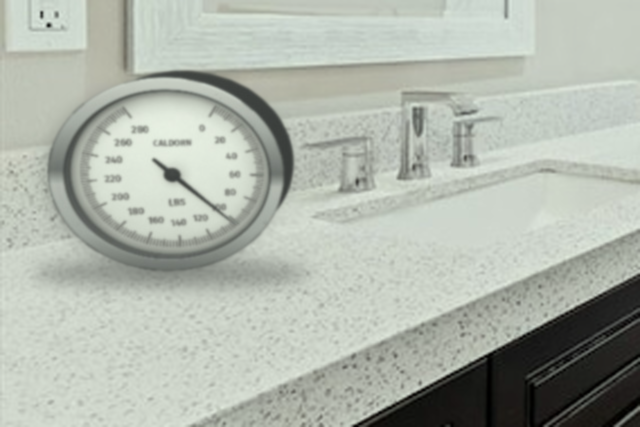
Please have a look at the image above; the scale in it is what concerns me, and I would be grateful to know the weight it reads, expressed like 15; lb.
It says 100; lb
